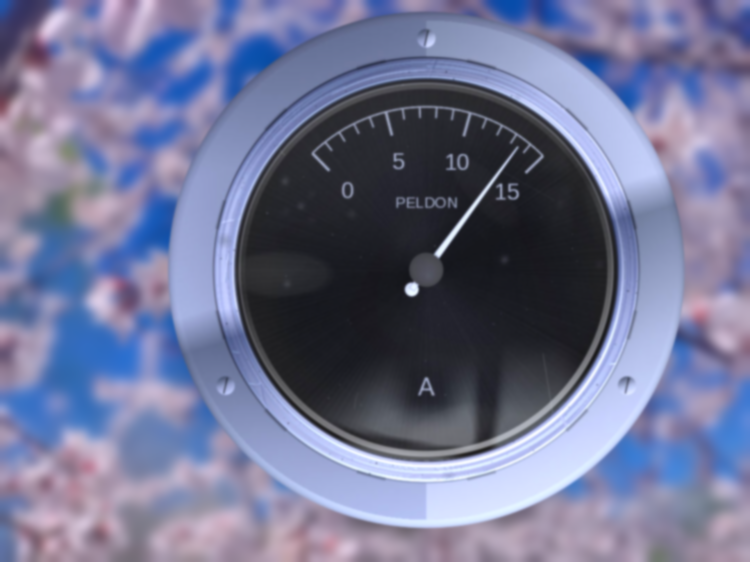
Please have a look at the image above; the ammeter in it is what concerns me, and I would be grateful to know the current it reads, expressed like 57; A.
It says 13.5; A
